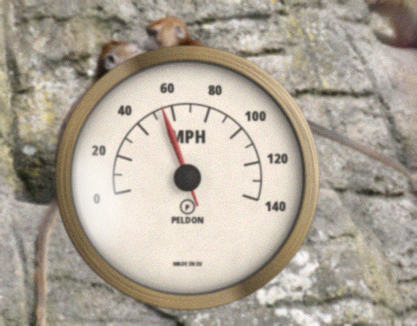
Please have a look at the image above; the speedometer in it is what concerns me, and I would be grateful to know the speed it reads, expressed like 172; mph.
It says 55; mph
